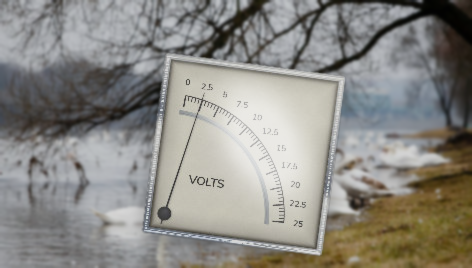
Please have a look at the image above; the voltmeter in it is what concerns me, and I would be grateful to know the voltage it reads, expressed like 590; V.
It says 2.5; V
